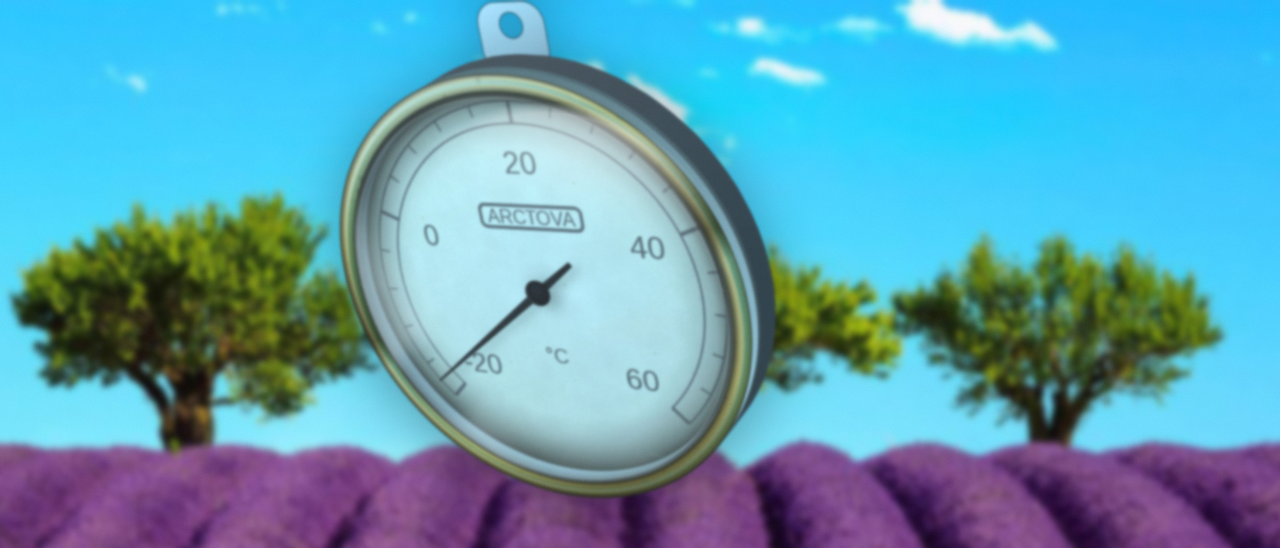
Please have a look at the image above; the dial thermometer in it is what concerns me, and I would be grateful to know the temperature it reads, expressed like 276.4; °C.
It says -18; °C
